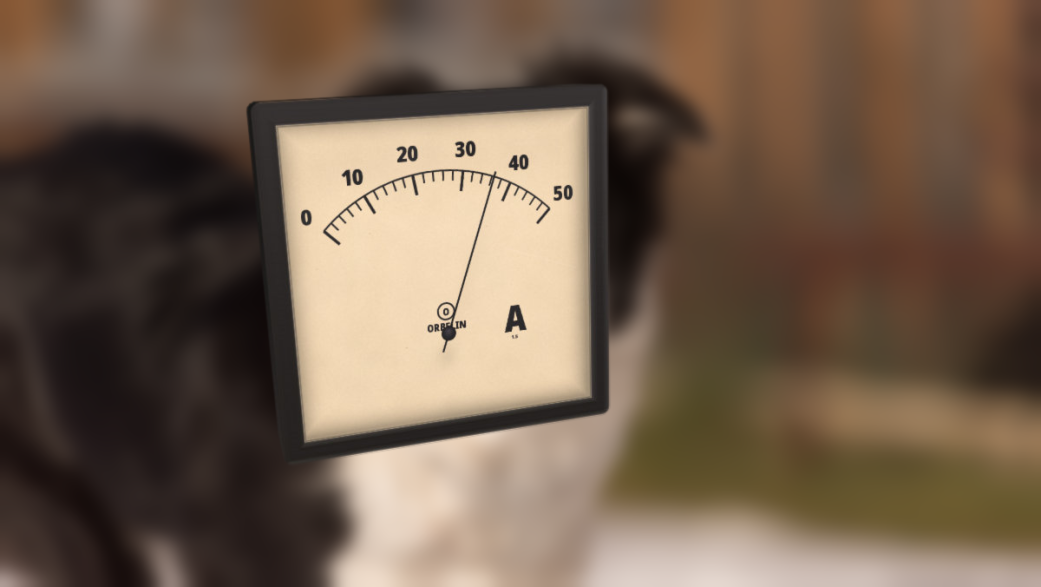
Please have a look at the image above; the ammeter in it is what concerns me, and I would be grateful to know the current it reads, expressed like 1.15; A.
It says 36; A
